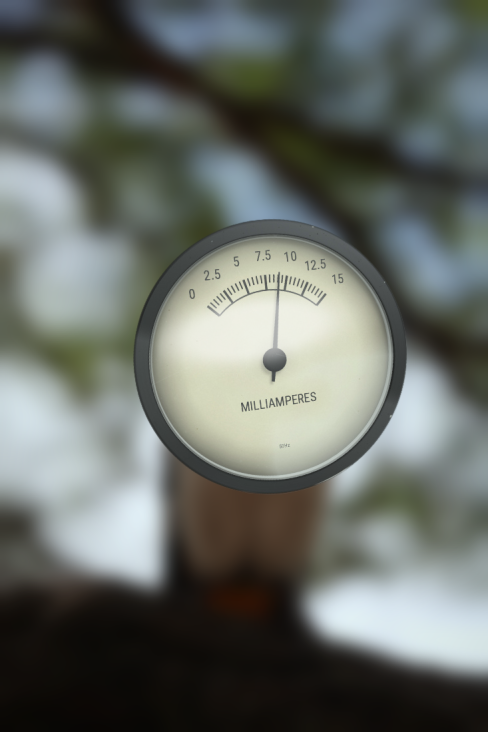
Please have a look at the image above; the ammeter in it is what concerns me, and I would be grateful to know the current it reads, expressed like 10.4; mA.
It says 9; mA
